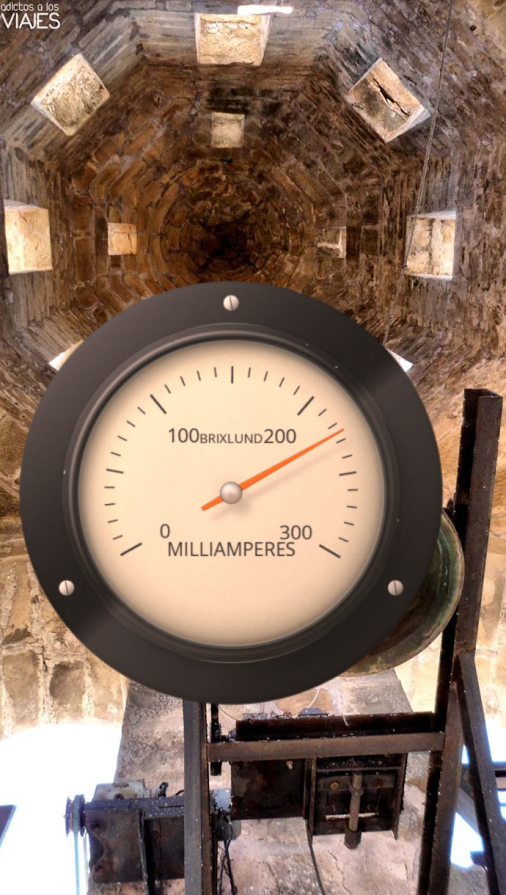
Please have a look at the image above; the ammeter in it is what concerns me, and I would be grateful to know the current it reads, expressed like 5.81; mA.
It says 225; mA
